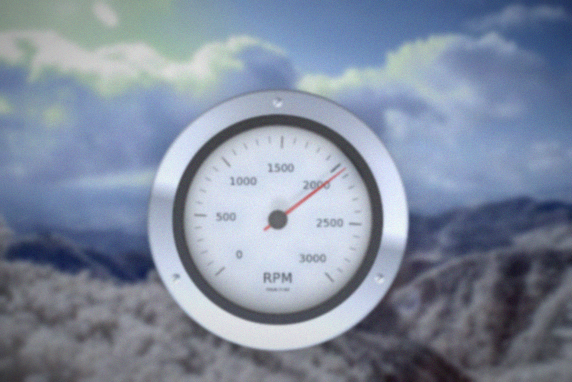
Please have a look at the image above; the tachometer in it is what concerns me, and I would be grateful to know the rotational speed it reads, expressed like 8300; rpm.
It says 2050; rpm
